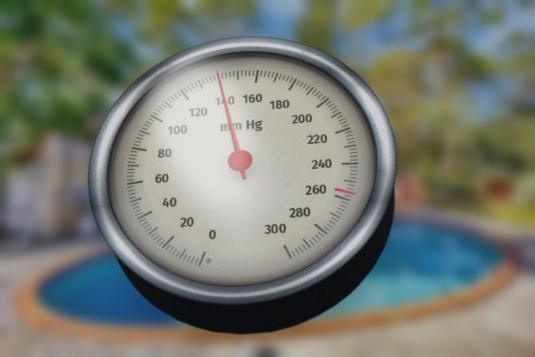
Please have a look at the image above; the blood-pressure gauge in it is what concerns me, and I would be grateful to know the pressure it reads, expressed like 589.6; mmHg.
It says 140; mmHg
